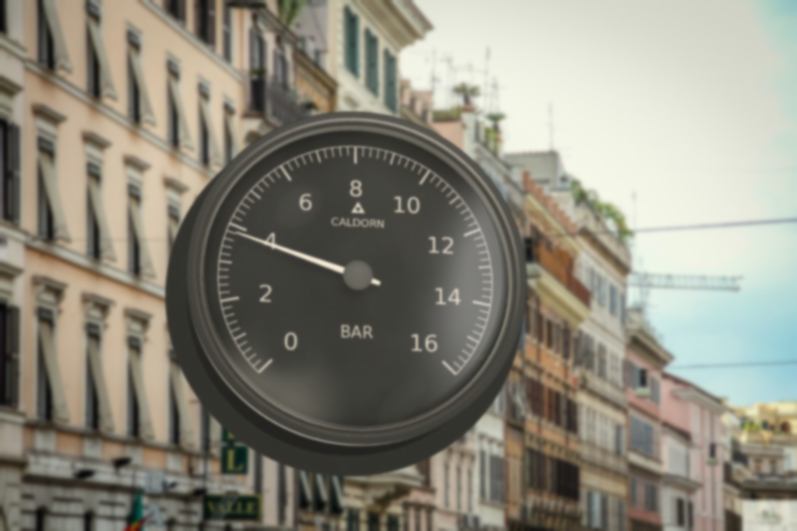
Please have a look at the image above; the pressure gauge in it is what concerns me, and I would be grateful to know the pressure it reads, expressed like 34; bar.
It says 3.8; bar
